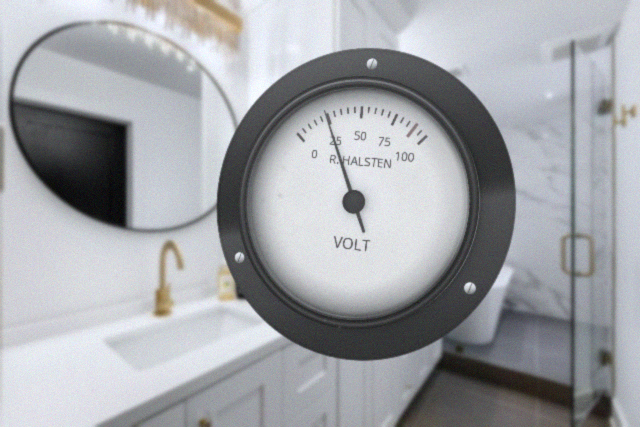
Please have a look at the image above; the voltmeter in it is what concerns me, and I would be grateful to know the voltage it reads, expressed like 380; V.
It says 25; V
